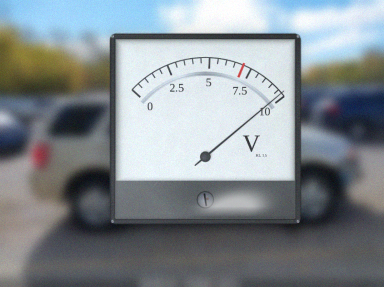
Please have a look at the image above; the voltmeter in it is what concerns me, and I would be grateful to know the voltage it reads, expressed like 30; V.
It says 9.75; V
